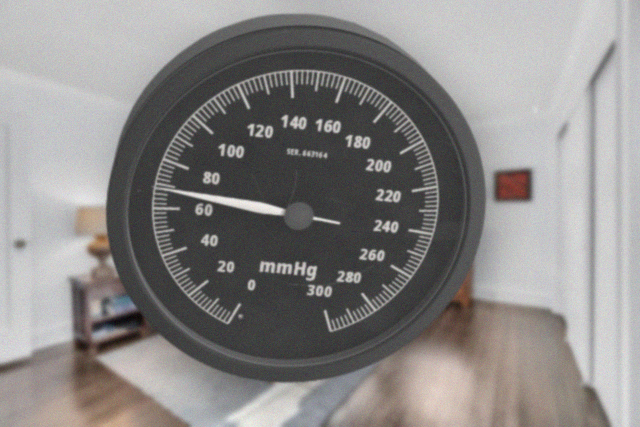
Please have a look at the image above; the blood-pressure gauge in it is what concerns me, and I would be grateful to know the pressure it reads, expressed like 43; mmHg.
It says 70; mmHg
